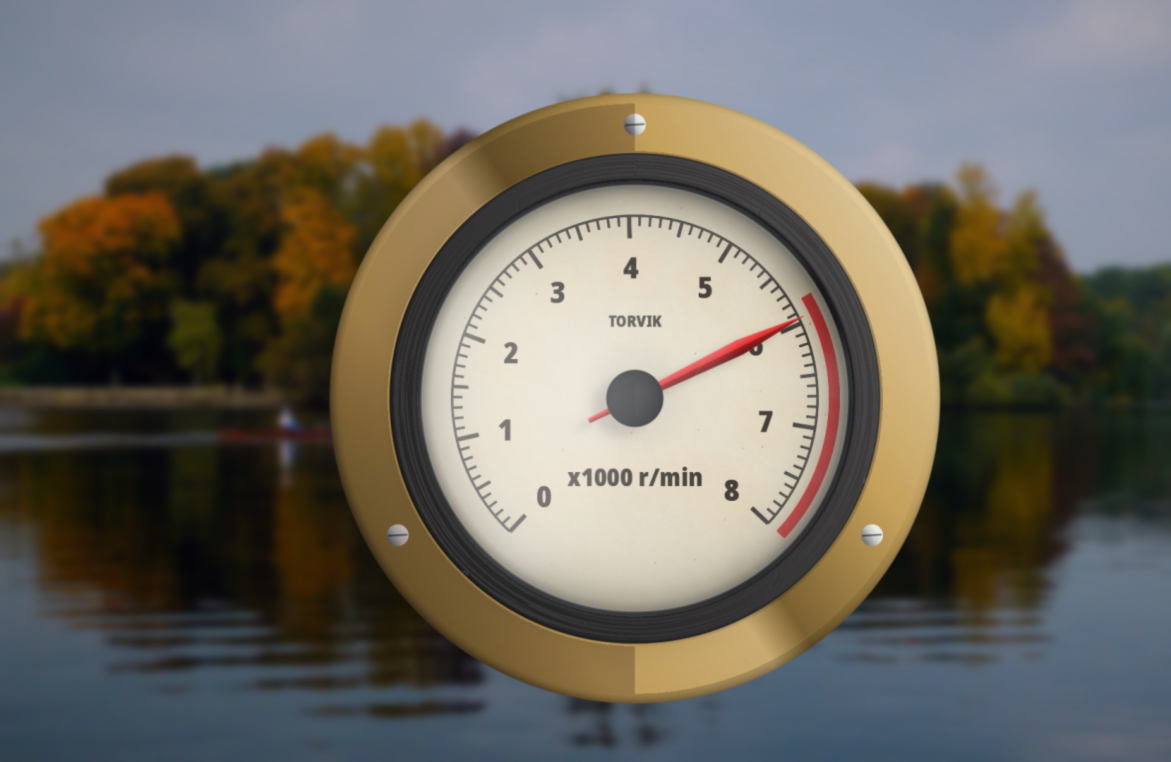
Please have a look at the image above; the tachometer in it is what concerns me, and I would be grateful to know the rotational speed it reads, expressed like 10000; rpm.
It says 5950; rpm
